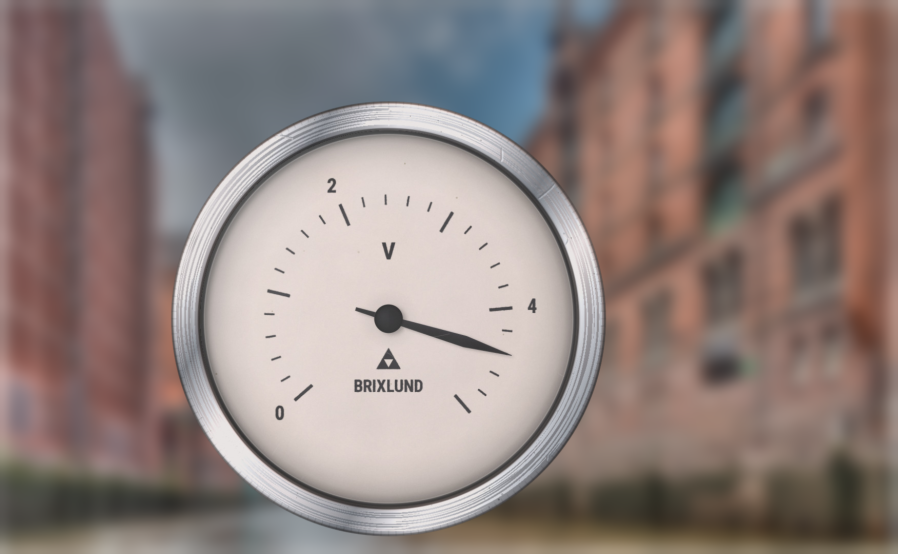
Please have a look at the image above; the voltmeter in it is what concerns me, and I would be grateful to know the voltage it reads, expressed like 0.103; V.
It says 4.4; V
